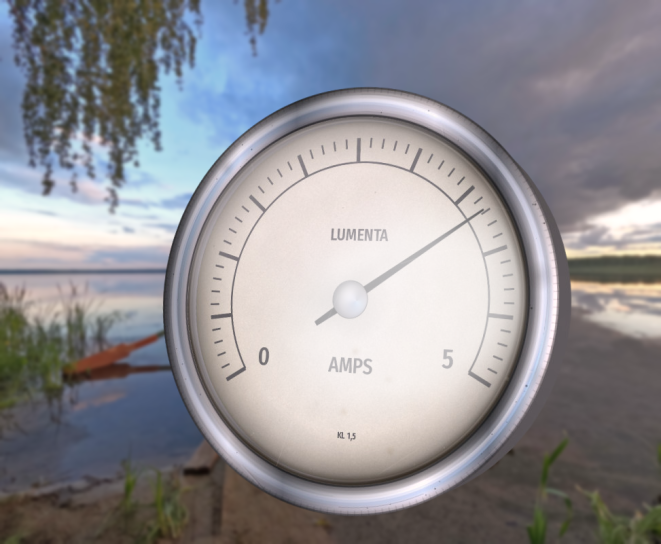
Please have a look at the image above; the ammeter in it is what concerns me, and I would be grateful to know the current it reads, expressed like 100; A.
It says 3.7; A
